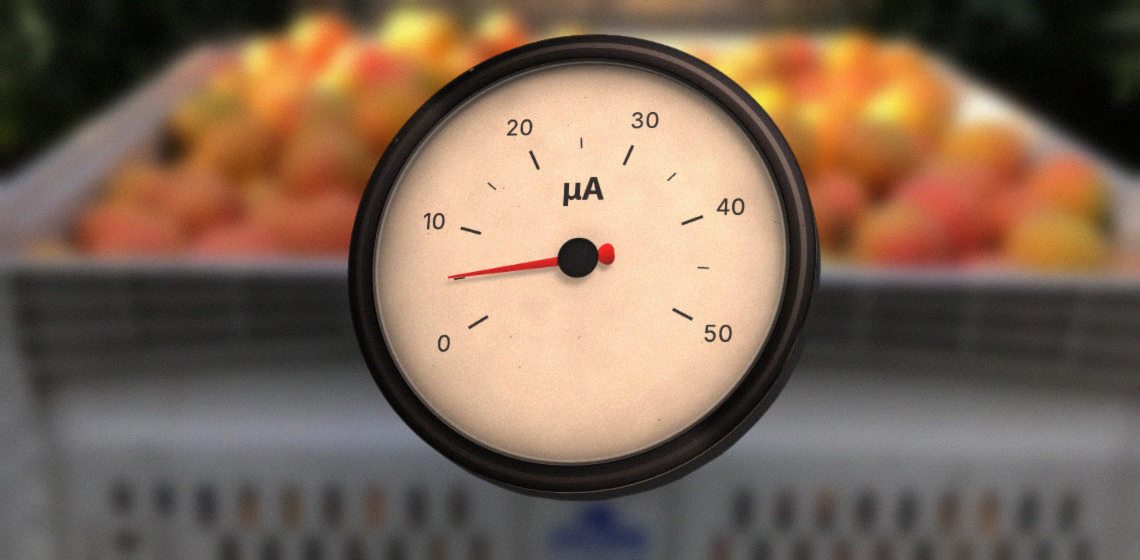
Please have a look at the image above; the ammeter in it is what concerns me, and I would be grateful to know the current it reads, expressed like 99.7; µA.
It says 5; µA
